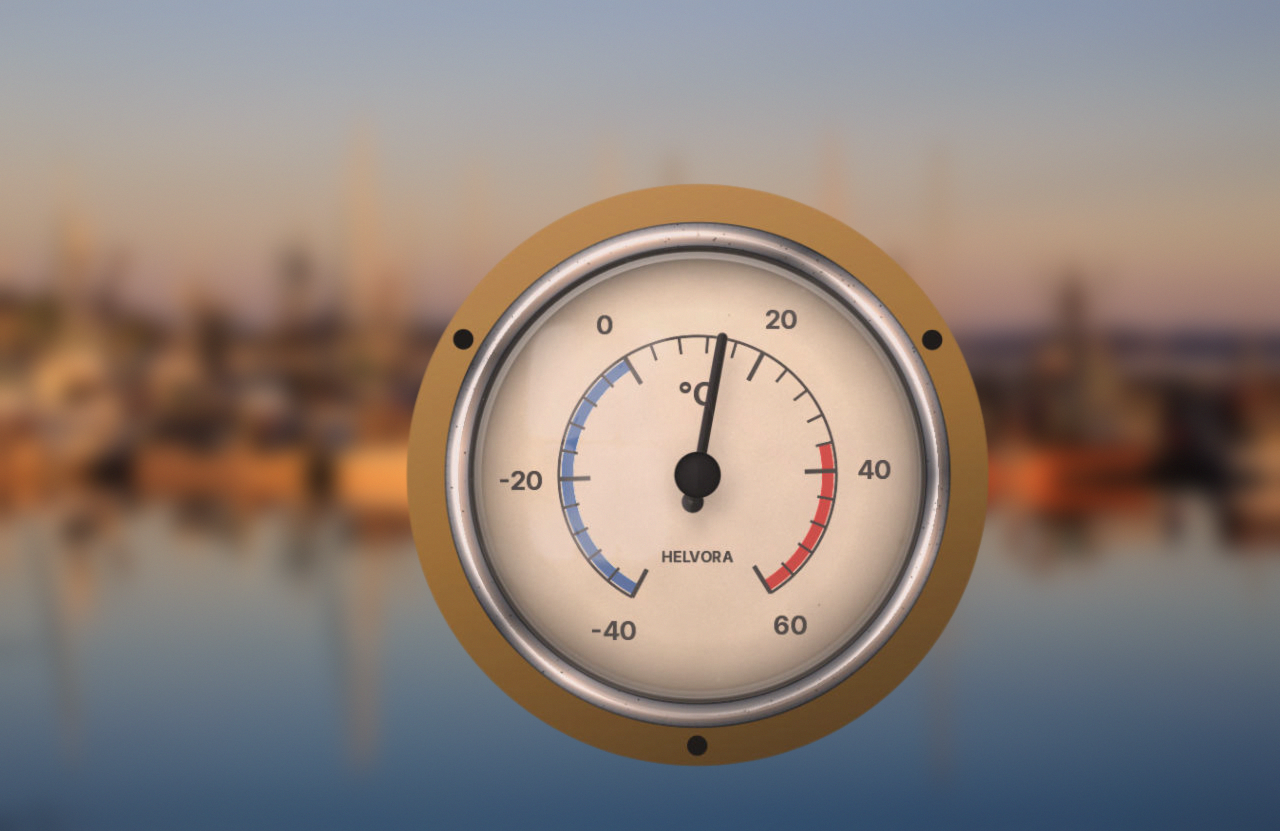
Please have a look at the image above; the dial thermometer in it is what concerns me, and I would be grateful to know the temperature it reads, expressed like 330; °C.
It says 14; °C
